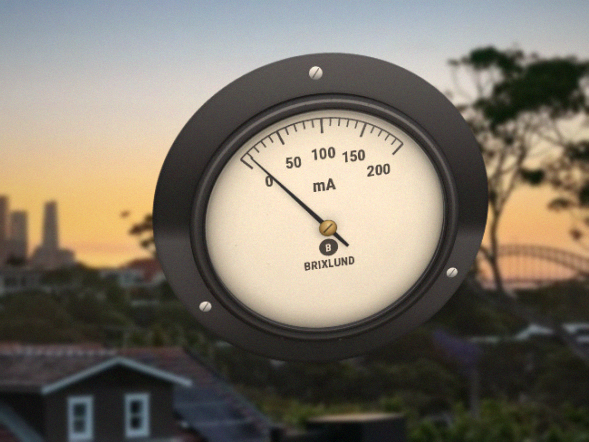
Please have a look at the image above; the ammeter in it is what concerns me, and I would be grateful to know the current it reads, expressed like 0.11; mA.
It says 10; mA
